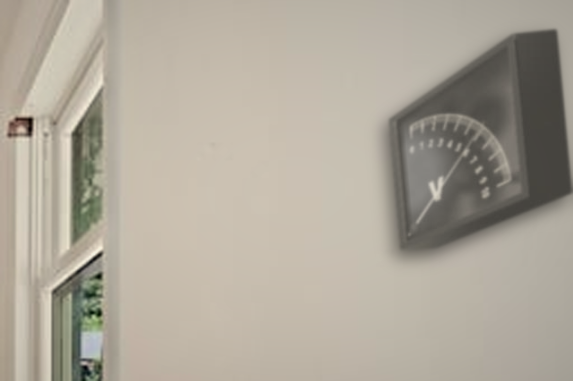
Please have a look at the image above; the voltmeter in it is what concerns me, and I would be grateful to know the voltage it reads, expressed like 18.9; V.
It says 6; V
